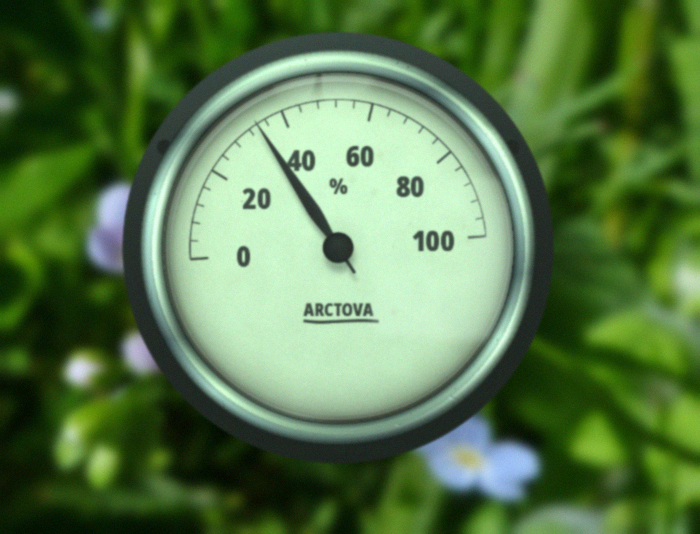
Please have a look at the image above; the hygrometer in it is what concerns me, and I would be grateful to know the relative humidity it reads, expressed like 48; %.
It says 34; %
